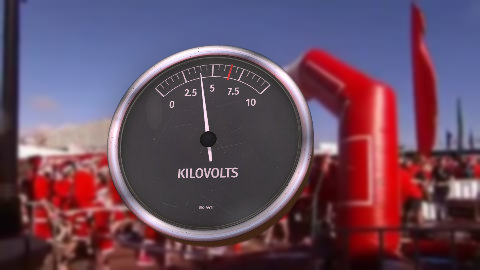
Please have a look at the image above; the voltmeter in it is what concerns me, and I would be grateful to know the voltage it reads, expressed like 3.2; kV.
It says 4; kV
